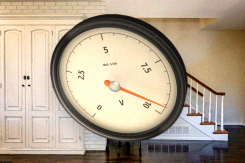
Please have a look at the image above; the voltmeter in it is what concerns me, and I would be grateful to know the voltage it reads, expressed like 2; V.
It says 9.5; V
